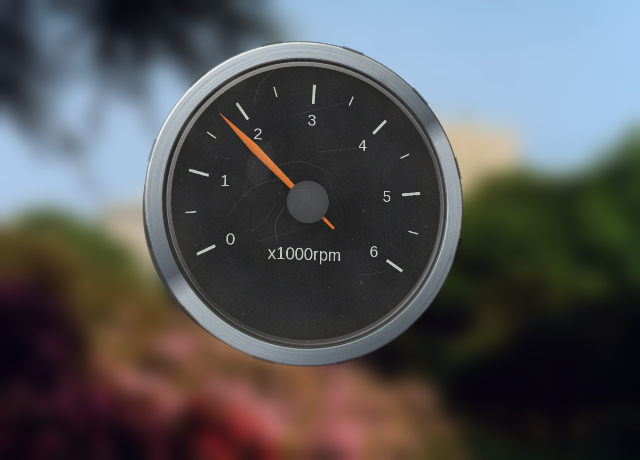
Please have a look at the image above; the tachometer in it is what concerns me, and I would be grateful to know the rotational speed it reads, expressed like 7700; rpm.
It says 1750; rpm
